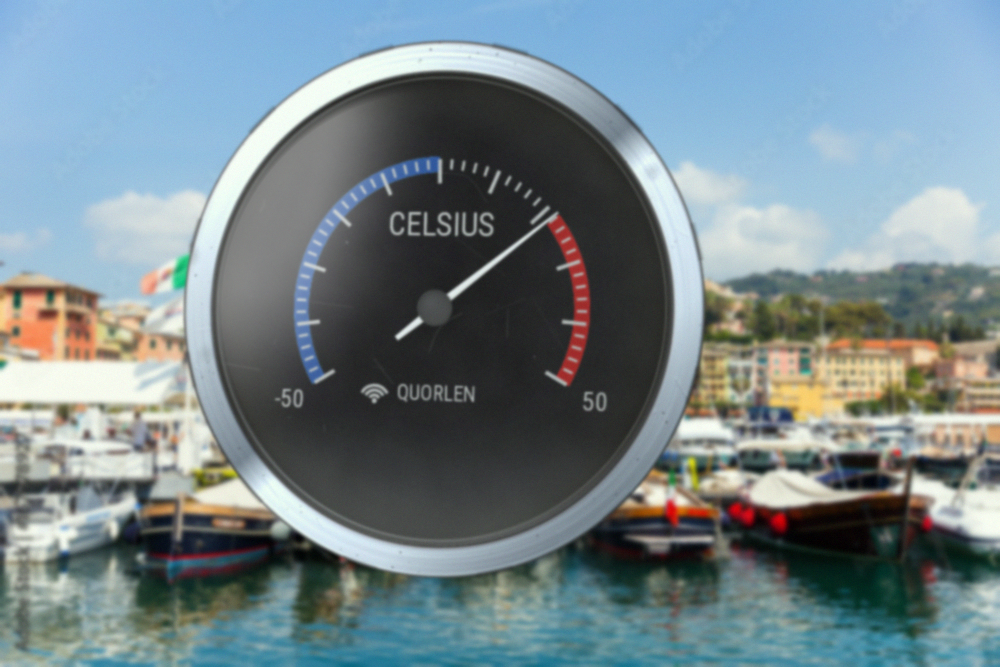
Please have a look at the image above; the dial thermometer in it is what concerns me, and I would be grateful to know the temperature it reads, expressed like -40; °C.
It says 22; °C
